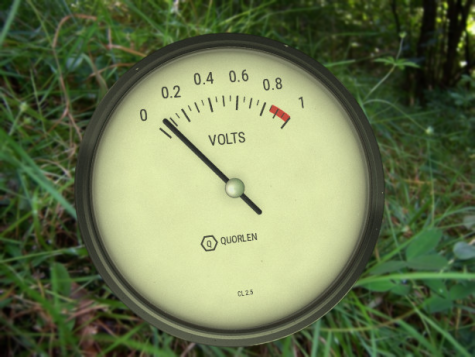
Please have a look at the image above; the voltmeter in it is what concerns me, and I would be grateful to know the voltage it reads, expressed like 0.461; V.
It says 0.05; V
